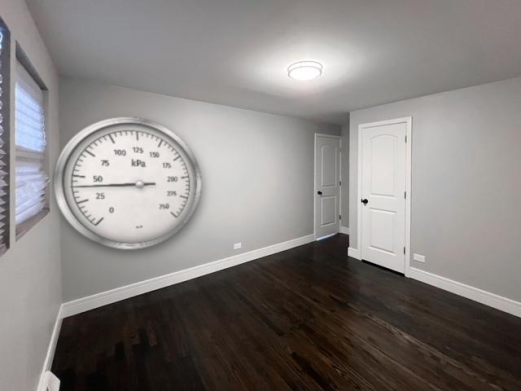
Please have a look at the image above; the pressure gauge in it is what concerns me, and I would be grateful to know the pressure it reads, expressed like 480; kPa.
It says 40; kPa
